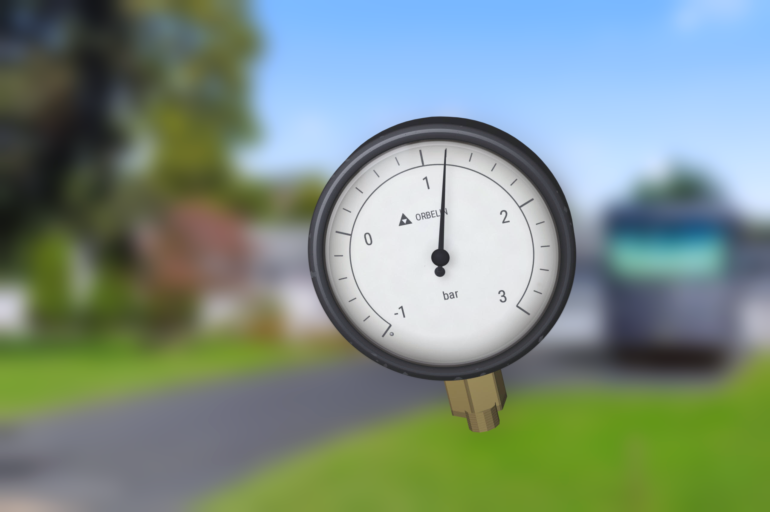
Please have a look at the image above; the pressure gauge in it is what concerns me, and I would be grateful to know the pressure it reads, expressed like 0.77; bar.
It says 1.2; bar
